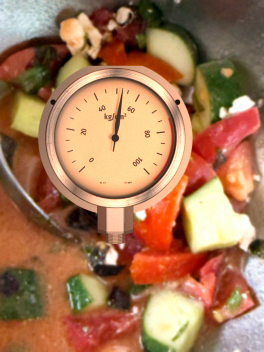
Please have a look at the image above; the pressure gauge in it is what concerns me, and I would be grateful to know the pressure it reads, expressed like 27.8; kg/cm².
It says 52.5; kg/cm²
